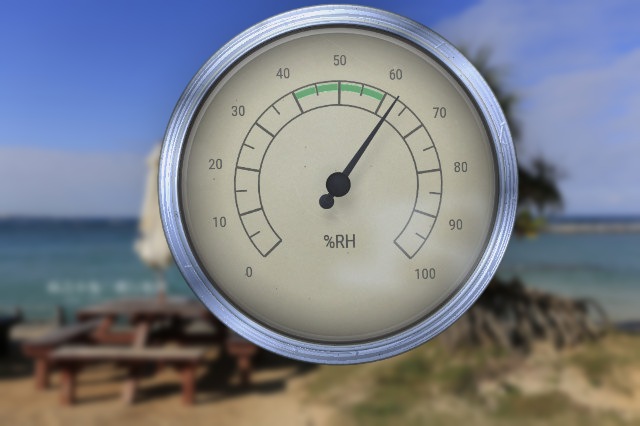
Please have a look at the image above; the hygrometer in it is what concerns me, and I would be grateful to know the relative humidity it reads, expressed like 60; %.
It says 62.5; %
